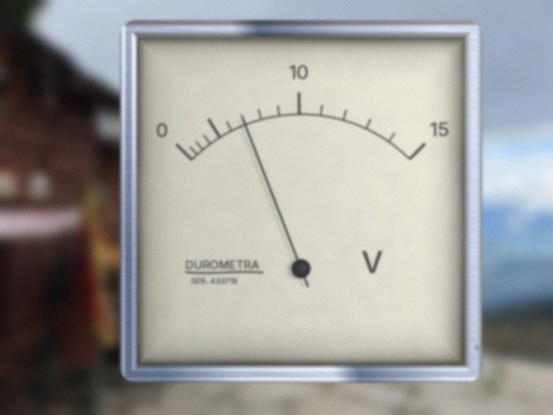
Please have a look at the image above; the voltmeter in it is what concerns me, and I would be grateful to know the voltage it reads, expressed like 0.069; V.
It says 7; V
